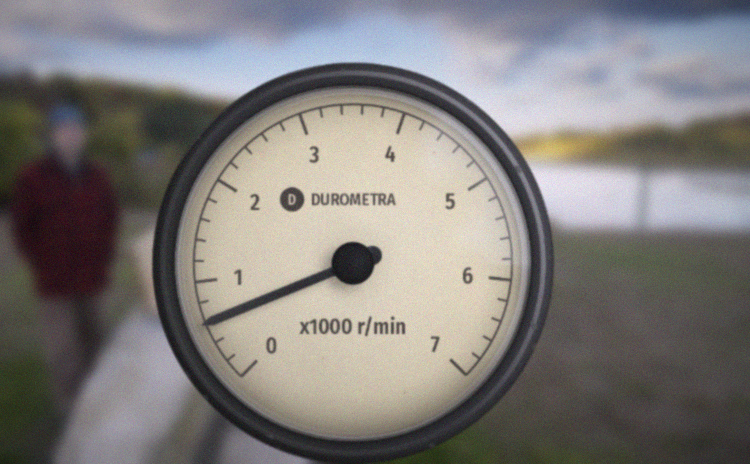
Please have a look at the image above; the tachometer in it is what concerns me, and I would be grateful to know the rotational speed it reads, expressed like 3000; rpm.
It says 600; rpm
